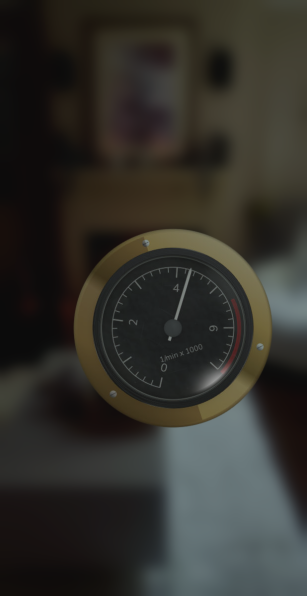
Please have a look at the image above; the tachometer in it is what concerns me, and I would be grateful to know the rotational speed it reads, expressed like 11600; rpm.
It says 4300; rpm
